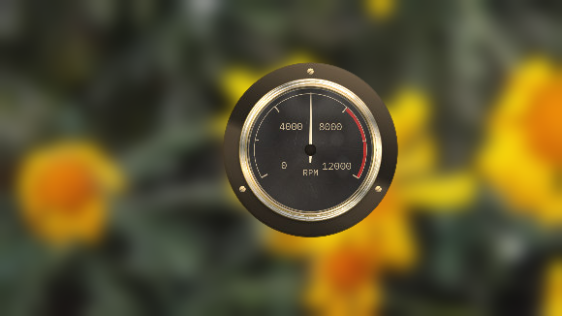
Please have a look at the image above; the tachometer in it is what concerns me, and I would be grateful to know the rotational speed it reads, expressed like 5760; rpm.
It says 6000; rpm
